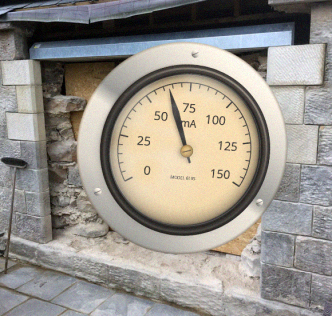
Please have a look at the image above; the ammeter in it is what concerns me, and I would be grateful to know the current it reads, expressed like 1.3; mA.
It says 62.5; mA
